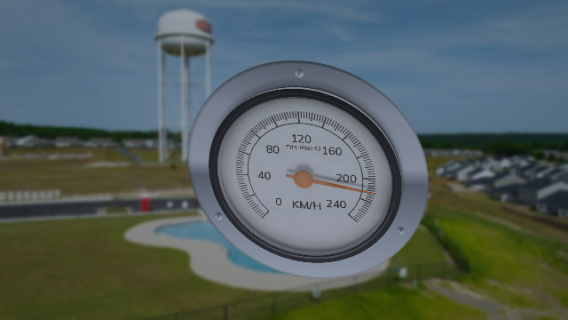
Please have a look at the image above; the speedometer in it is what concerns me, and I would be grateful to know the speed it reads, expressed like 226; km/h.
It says 210; km/h
